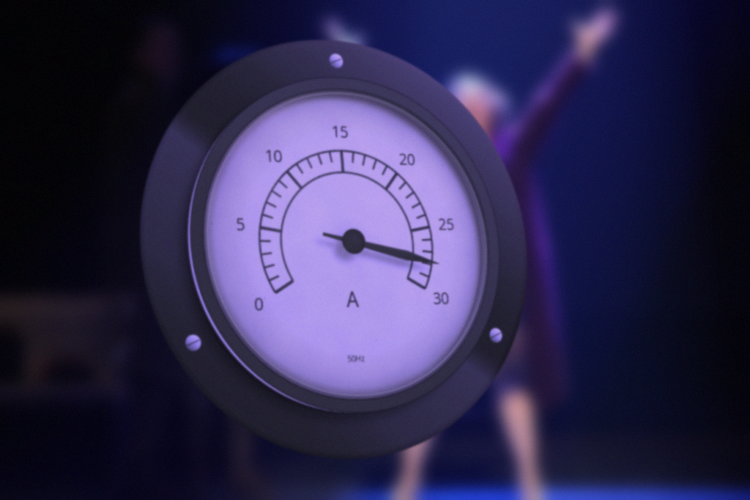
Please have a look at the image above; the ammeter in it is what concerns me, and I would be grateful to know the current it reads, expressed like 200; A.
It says 28; A
